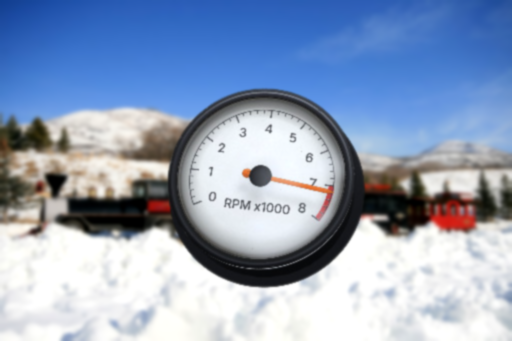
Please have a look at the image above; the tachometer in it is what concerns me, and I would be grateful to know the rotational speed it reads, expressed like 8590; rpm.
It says 7200; rpm
